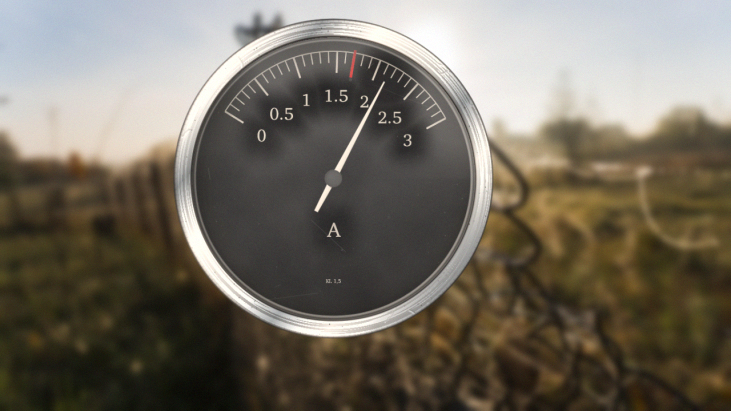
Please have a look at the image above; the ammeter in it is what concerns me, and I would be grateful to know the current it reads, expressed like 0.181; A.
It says 2.15; A
